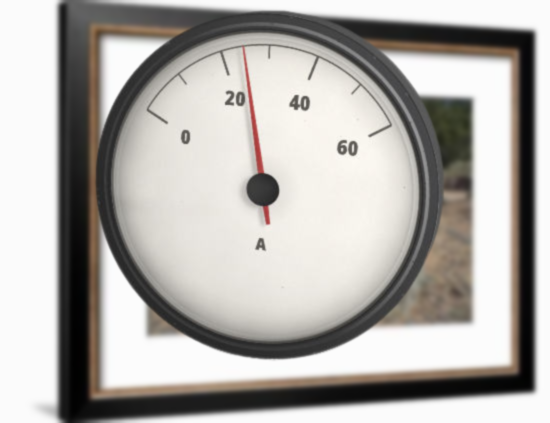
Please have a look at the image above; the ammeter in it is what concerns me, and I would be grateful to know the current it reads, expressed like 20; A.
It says 25; A
